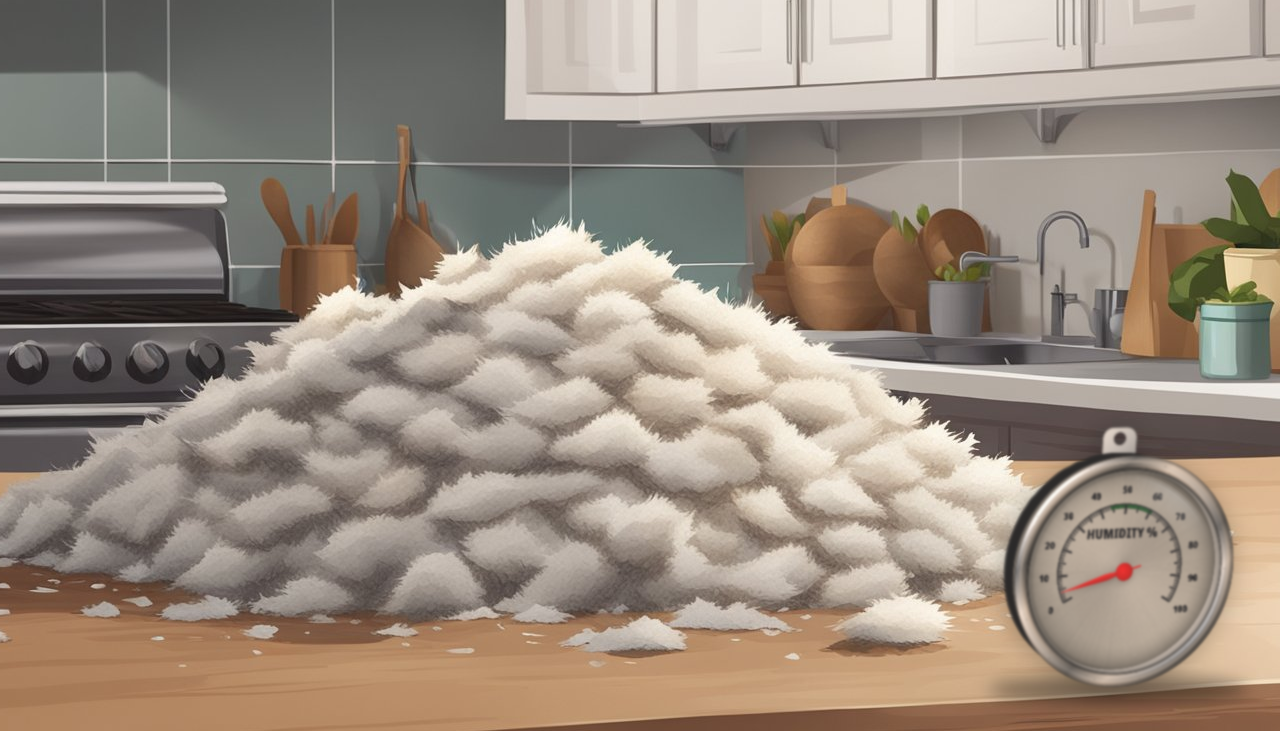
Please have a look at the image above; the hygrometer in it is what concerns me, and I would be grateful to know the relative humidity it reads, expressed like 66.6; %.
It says 5; %
